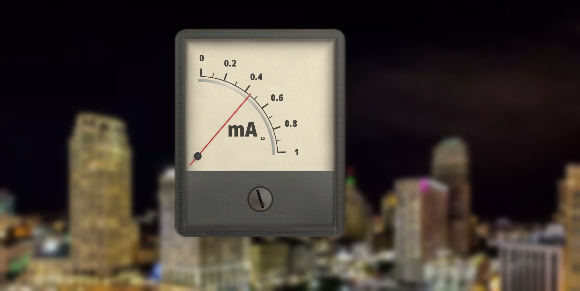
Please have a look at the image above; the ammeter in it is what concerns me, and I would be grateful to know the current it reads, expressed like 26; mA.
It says 0.45; mA
